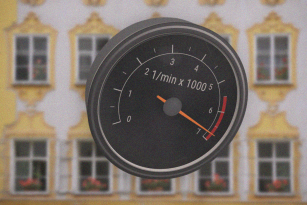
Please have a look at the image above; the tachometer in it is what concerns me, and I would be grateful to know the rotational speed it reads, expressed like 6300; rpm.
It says 6750; rpm
